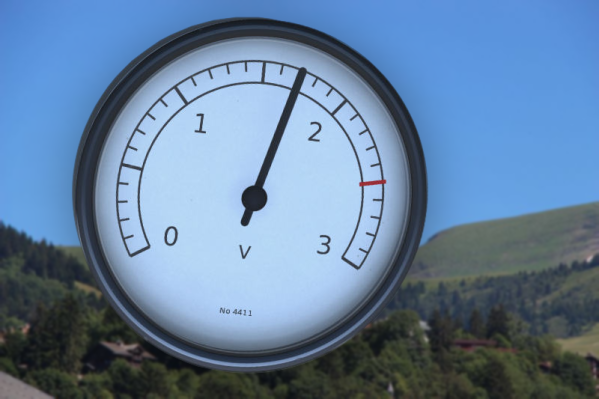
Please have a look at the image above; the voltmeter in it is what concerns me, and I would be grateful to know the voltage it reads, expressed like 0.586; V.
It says 1.7; V
